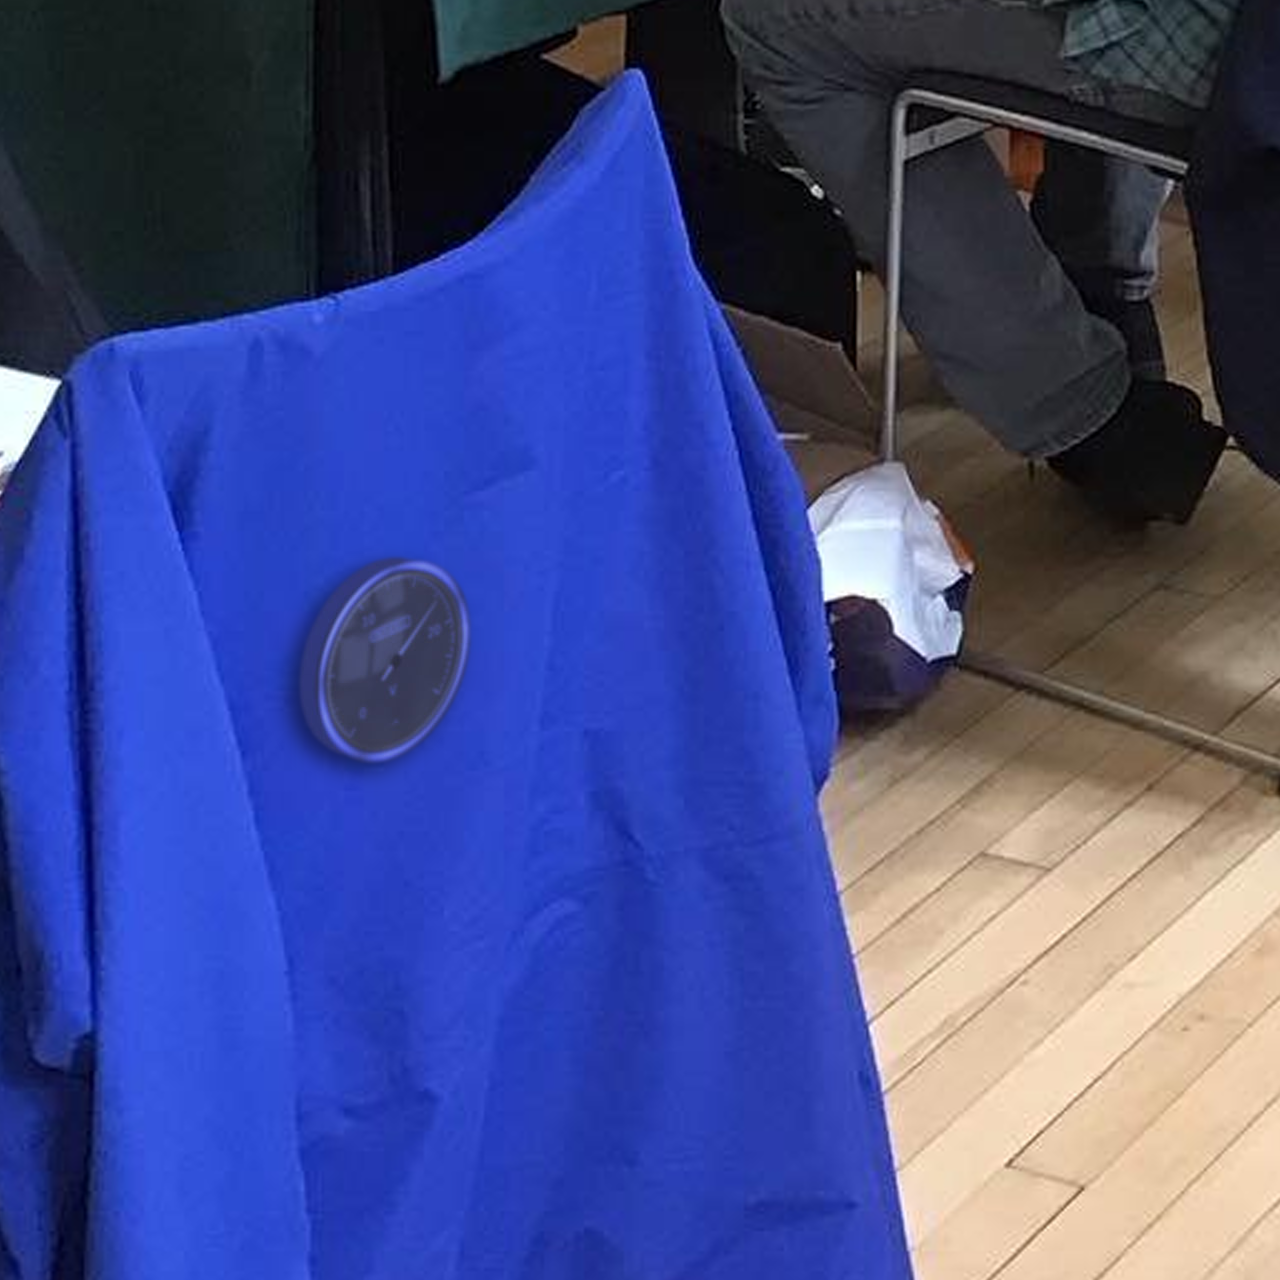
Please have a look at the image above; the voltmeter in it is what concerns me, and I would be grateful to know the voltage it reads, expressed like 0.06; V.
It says 17.5; V
